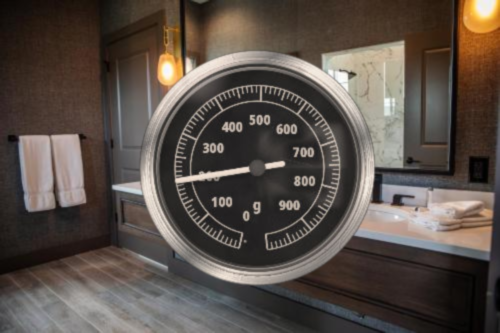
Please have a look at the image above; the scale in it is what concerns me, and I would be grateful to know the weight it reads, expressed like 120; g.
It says 200; g
